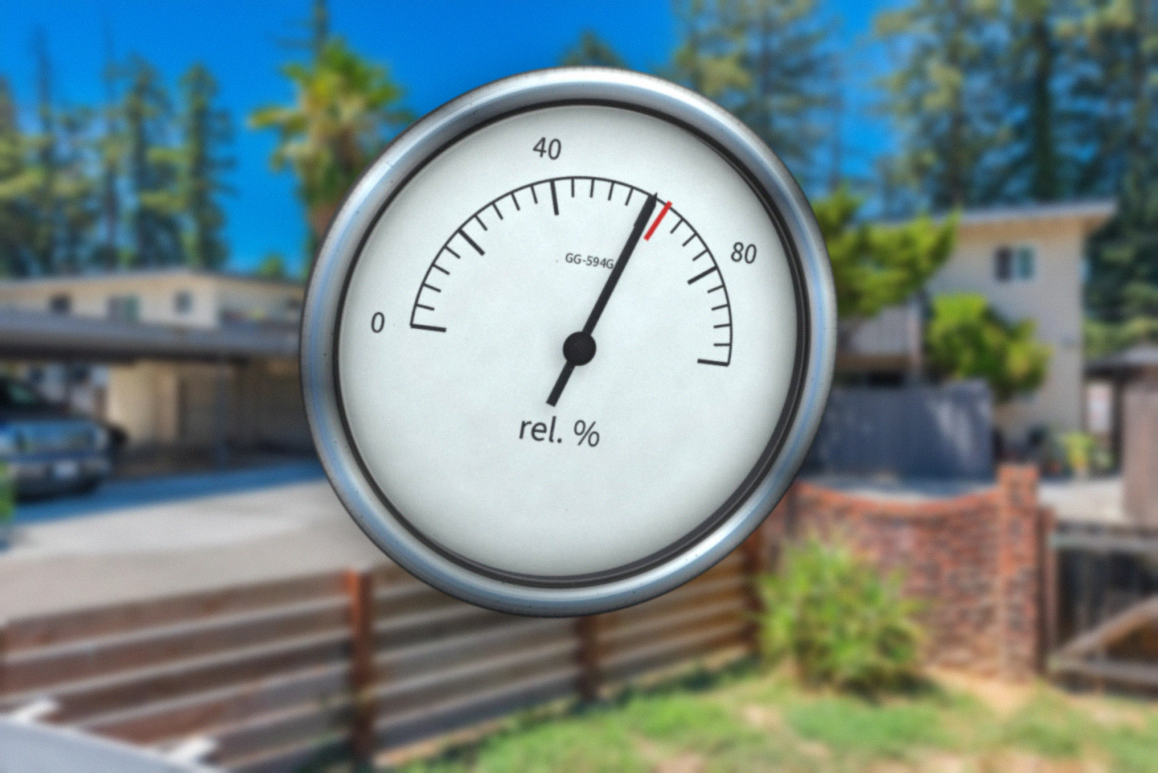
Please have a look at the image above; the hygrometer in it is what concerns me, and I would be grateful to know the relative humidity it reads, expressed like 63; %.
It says 60; %
